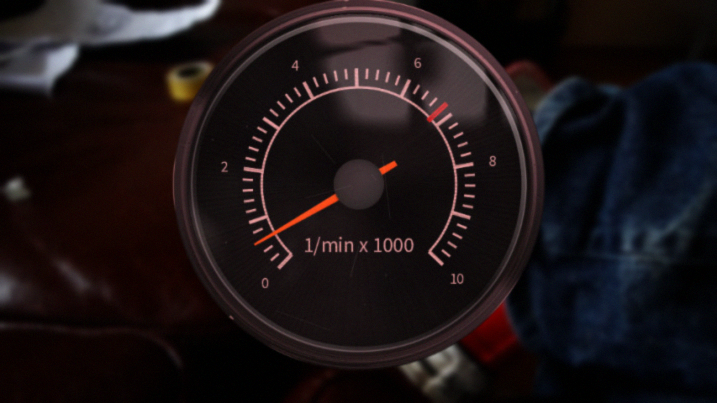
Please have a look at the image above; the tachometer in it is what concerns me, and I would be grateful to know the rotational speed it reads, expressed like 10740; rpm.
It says 600; rpm
